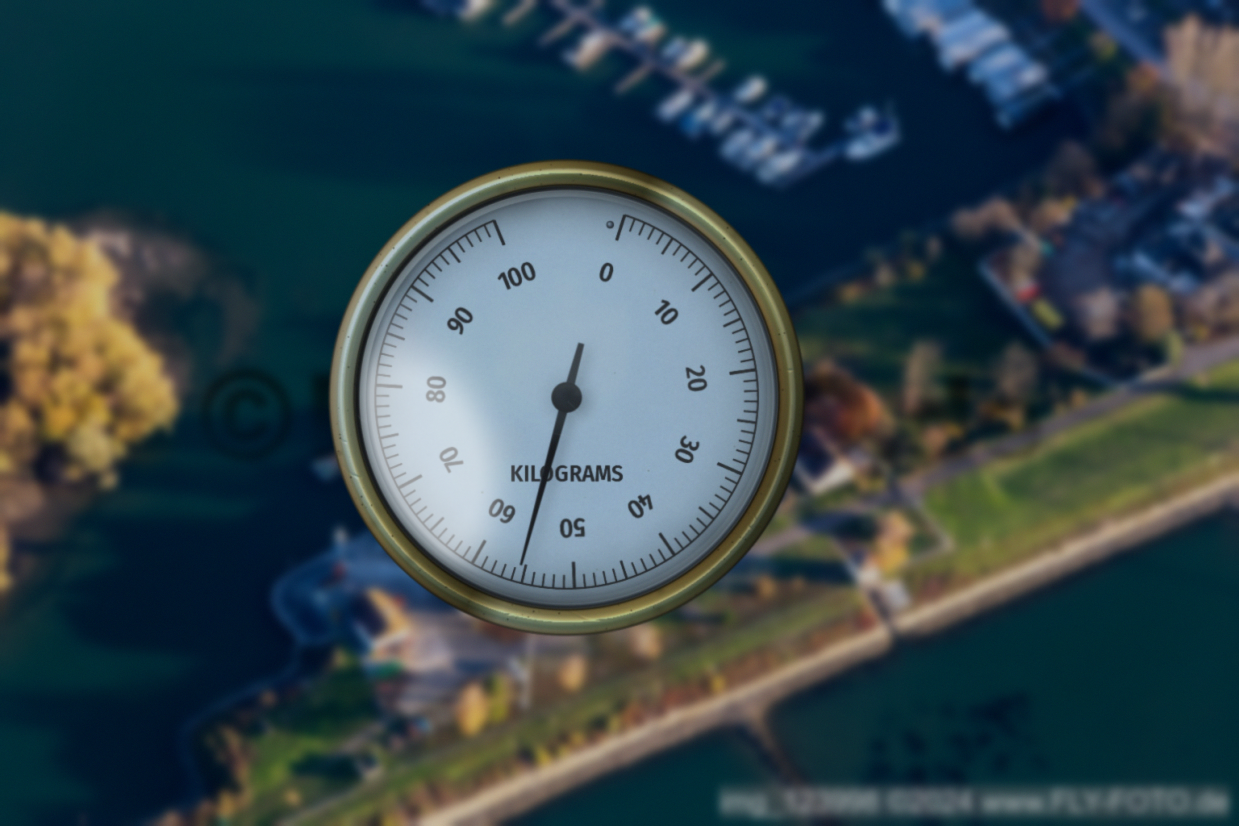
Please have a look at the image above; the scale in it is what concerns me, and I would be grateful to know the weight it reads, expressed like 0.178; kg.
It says 55.5; kg
